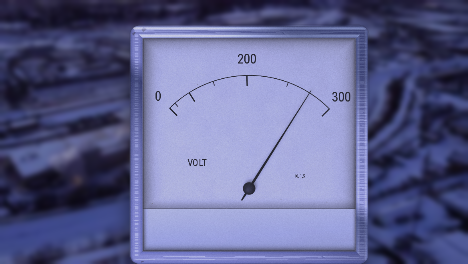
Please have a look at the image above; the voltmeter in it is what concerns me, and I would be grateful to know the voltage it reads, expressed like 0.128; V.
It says 275; V
